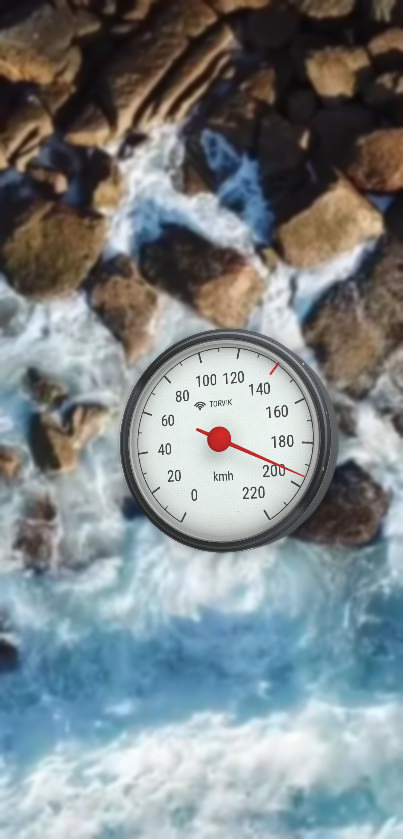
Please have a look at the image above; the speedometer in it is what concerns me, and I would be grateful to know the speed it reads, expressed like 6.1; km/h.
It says 195; km/h
